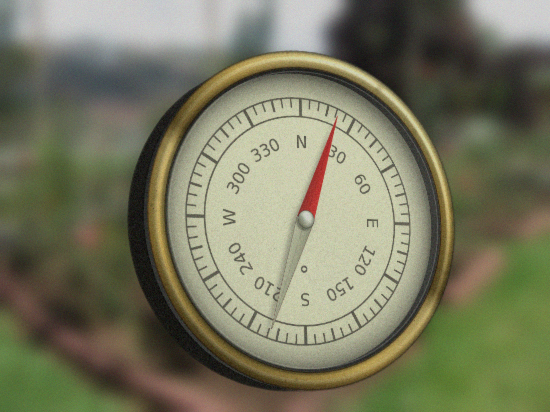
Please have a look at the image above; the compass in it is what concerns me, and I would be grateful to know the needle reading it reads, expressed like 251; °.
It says 20; °
